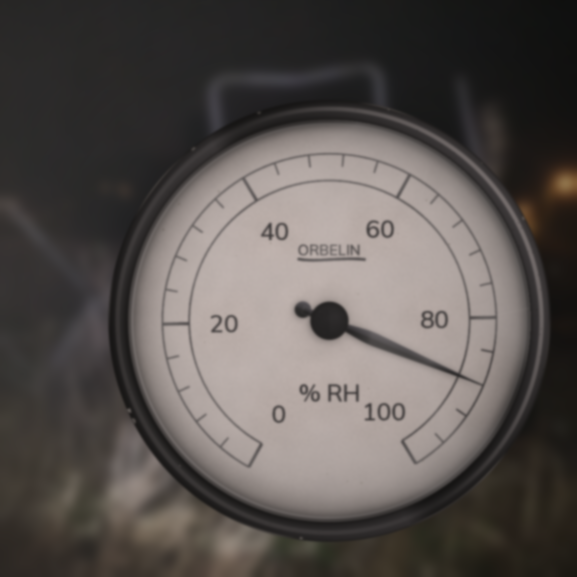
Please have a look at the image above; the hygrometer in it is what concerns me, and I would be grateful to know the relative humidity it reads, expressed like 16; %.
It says 88; %
